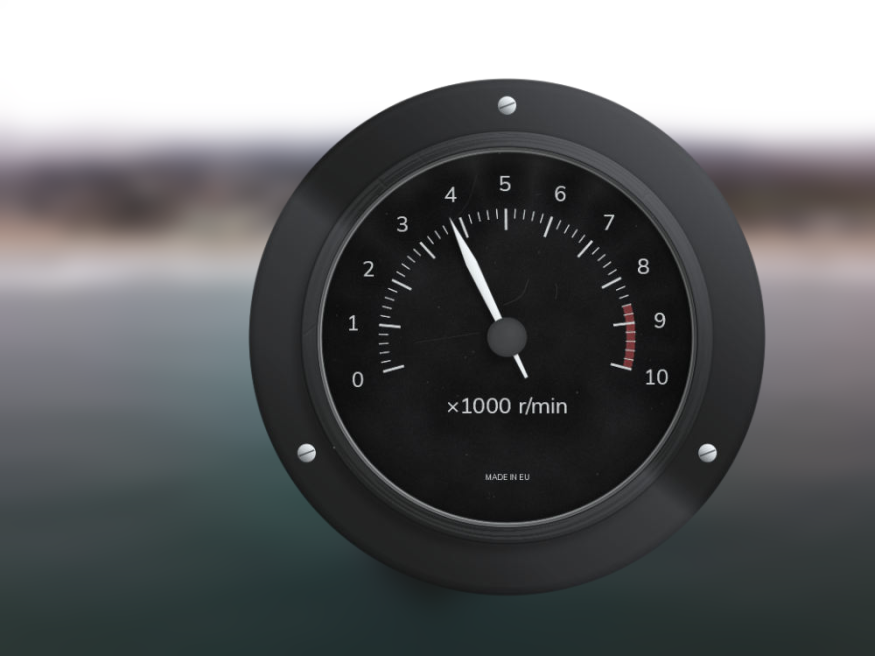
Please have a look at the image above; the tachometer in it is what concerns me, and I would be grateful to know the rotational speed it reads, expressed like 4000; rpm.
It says 3800; rpm
